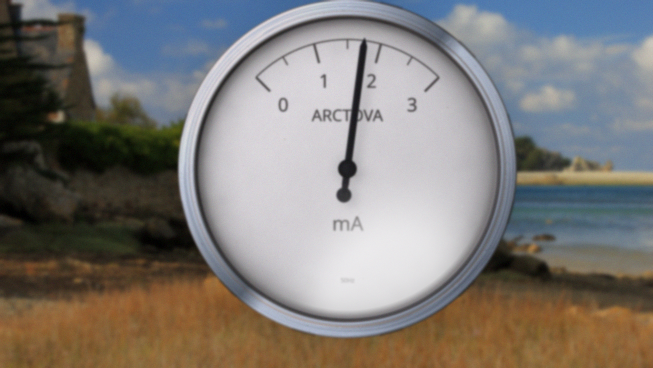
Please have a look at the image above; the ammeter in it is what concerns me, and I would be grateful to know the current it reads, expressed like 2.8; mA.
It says 1.75; mA
